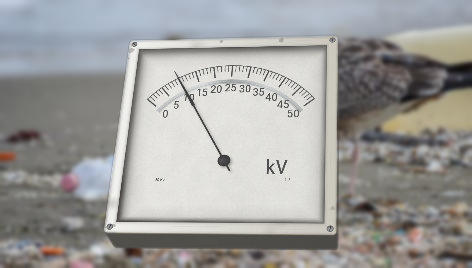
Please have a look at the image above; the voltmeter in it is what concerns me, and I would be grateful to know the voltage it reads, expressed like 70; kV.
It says 10; kV
